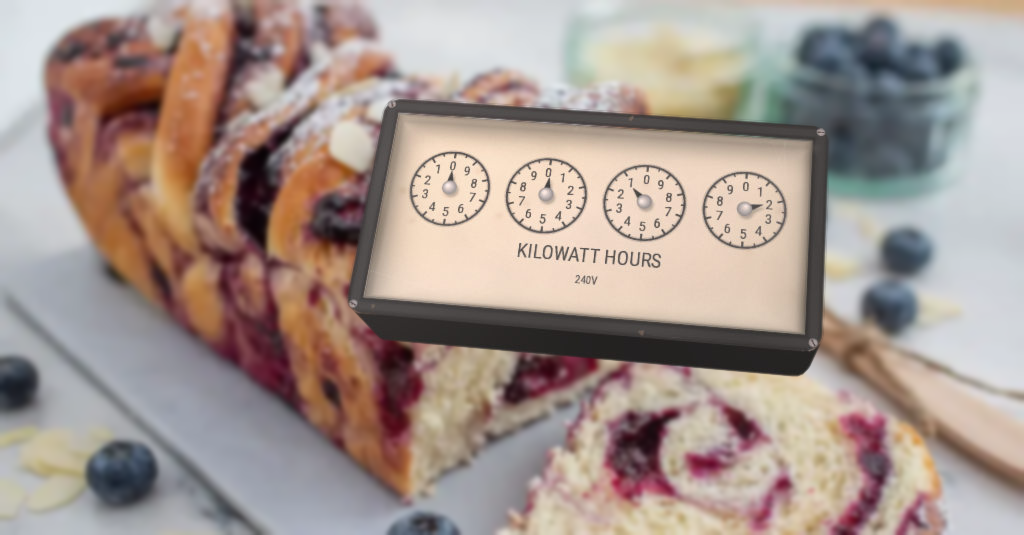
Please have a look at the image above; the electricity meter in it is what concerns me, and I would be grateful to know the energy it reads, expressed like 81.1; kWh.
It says 12; kWh
